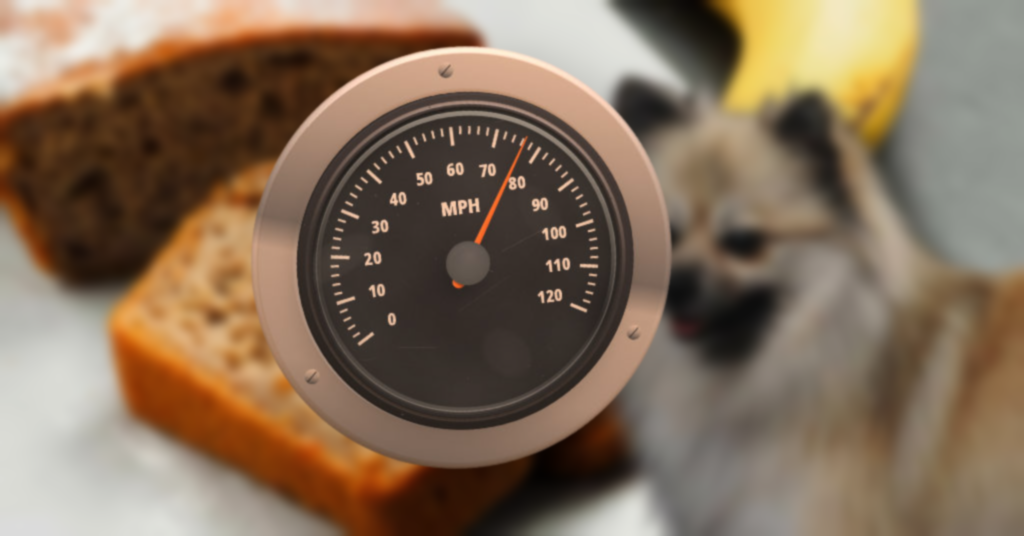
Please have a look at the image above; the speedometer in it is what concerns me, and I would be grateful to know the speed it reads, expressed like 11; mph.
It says 76; mph
